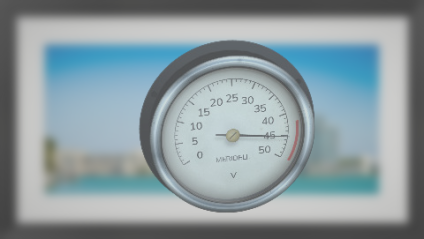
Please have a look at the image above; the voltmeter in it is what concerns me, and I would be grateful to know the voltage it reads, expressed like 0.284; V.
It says 45; V
